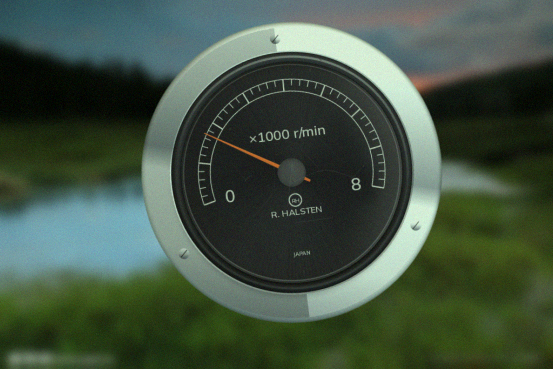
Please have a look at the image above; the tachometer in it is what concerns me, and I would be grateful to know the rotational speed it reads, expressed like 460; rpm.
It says 1700; rpm
